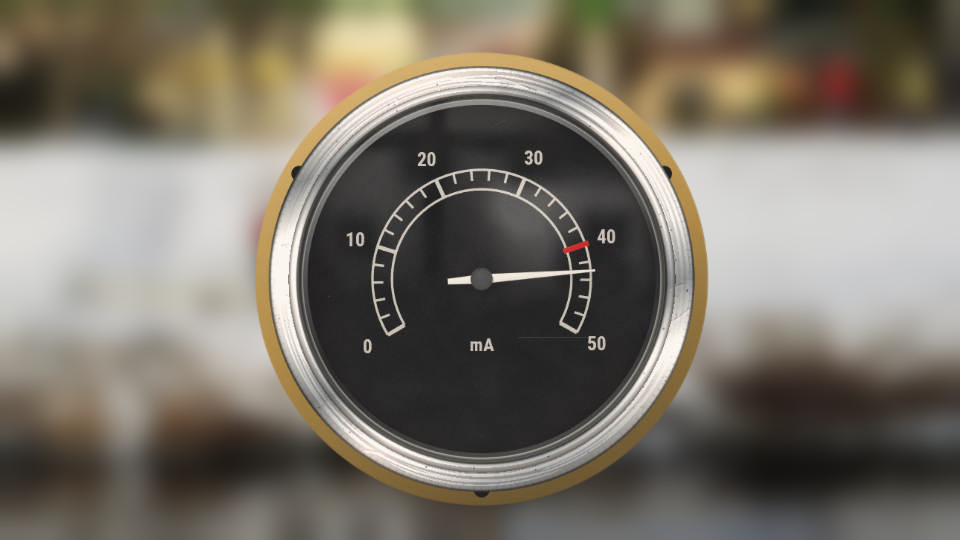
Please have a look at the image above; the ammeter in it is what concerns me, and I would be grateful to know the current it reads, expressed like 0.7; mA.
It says 43; mA
